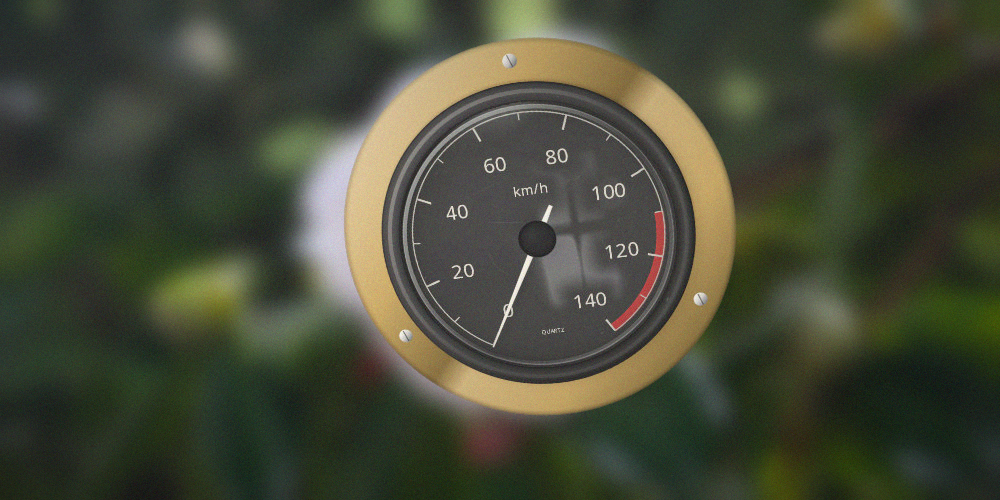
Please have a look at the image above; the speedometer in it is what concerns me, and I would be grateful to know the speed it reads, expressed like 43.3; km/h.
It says 0; km/h
